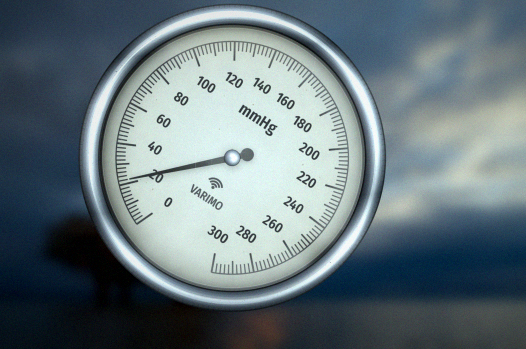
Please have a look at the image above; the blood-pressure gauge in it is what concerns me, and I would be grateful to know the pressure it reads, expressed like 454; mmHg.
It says 22; mmHg
